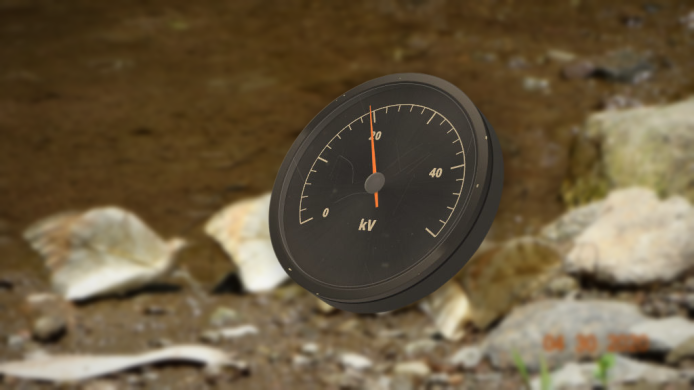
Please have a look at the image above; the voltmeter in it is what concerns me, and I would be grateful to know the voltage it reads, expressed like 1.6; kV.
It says 20; kV
